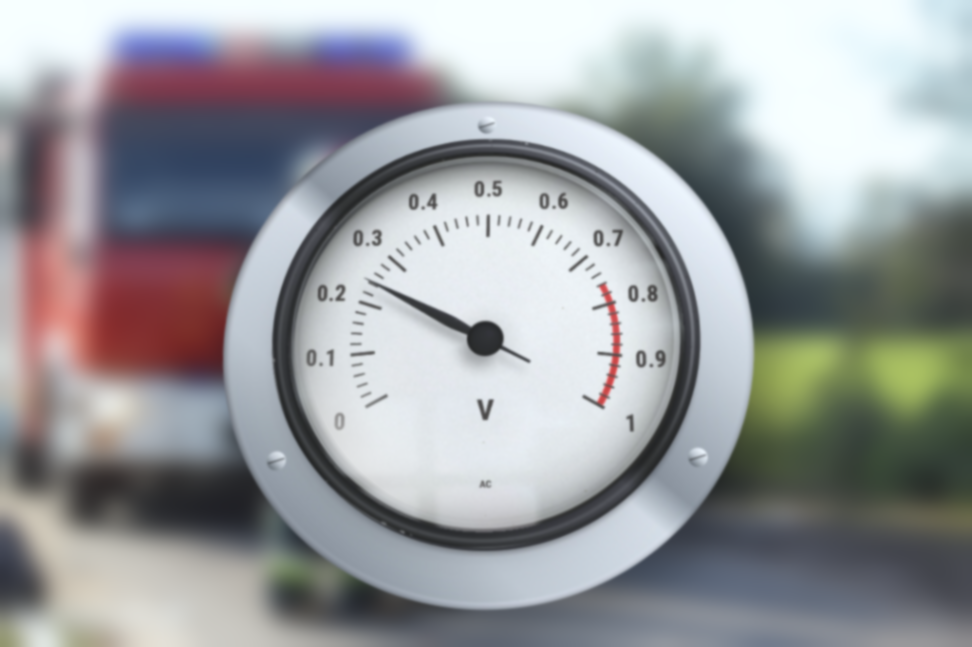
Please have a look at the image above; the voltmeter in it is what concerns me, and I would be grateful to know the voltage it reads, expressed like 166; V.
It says 0.24; V
